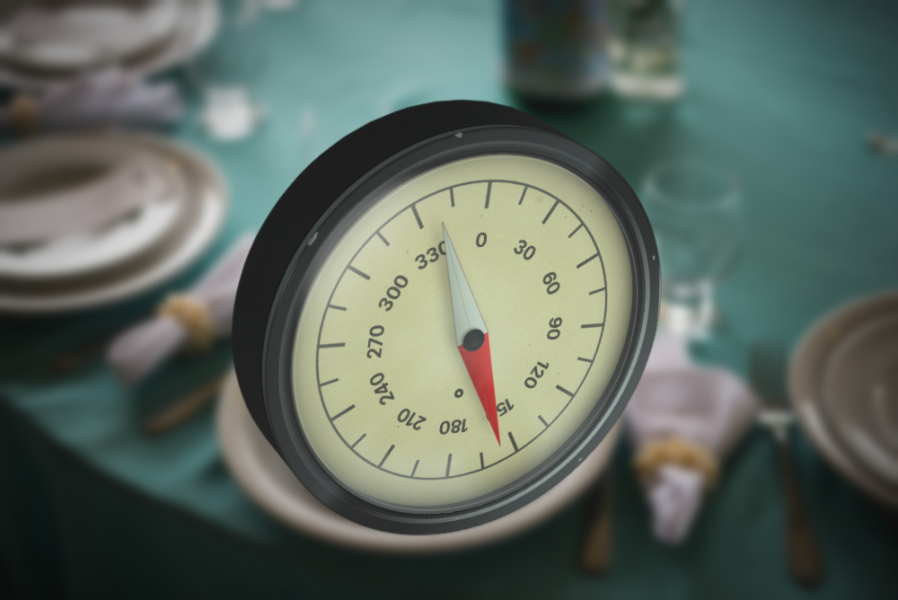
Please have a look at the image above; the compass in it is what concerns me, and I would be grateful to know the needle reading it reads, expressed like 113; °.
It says 157.5; °
